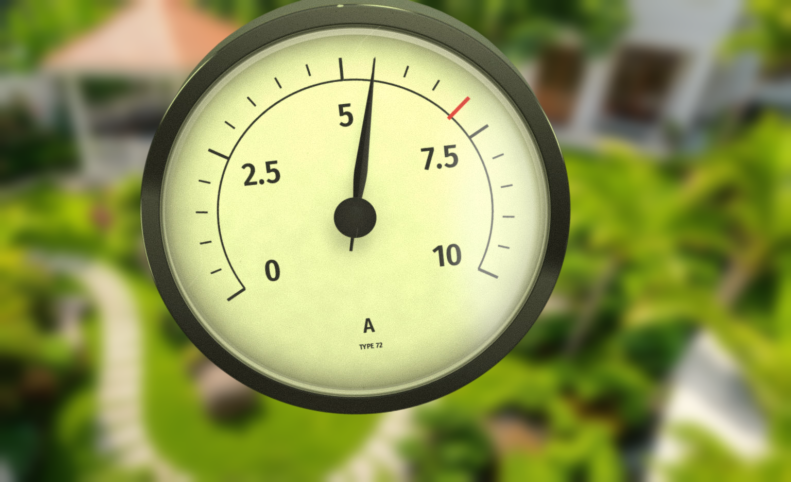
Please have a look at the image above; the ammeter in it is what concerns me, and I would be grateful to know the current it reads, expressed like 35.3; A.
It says 5.5; A
